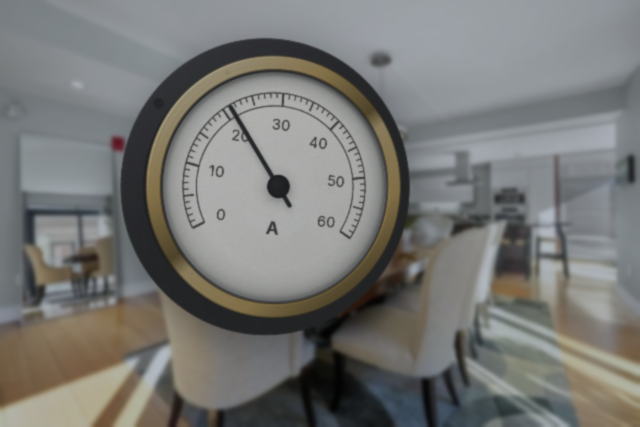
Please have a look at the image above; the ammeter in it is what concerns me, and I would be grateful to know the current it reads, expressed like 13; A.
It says 21; A
